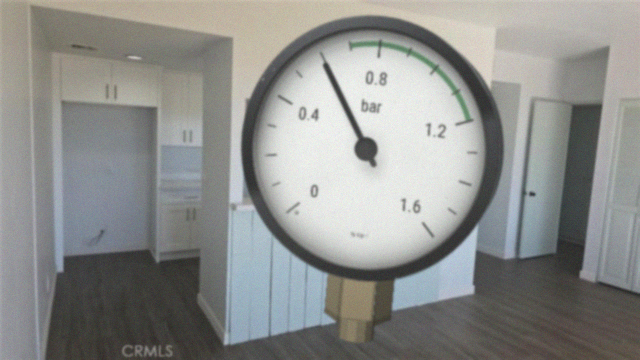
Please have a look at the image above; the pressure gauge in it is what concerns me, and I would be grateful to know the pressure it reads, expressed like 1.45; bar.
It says 0.6; bar
